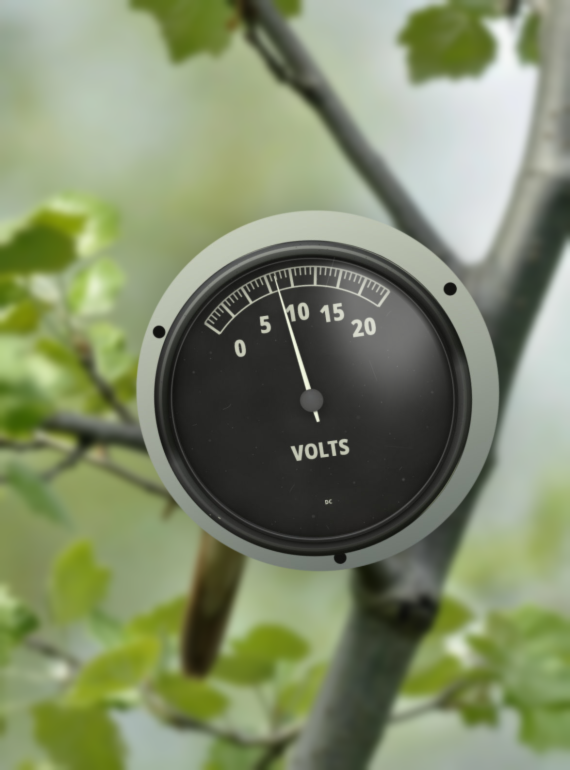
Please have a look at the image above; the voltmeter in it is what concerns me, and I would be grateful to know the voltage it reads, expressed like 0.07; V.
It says 8.5; V
